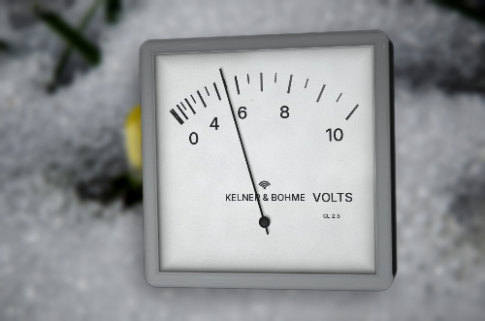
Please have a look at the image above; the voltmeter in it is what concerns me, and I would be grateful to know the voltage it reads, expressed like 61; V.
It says 5.5; V
